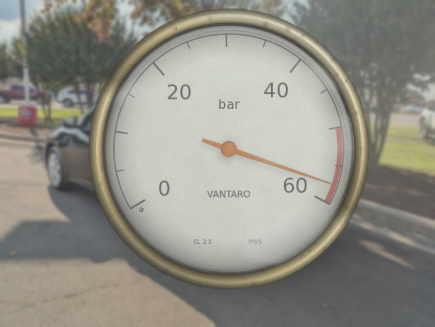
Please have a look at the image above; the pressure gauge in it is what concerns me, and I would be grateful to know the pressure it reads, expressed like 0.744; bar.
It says 57.5; bar
